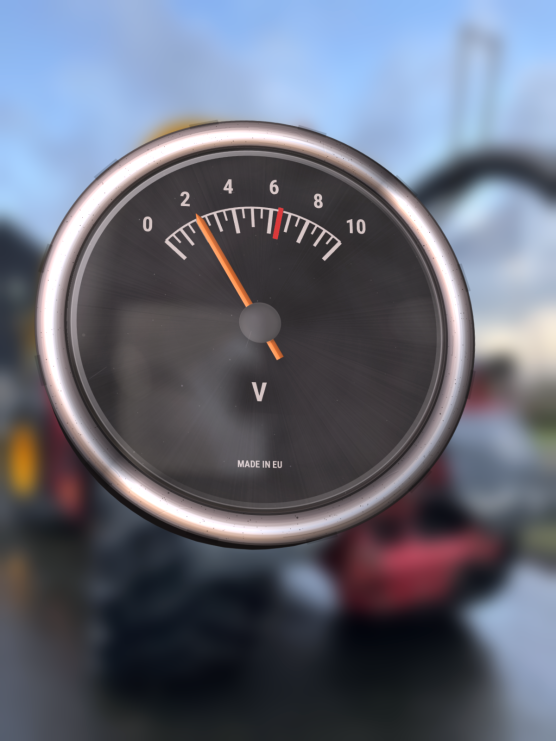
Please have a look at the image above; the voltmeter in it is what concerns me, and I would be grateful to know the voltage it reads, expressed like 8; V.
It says 2; V
